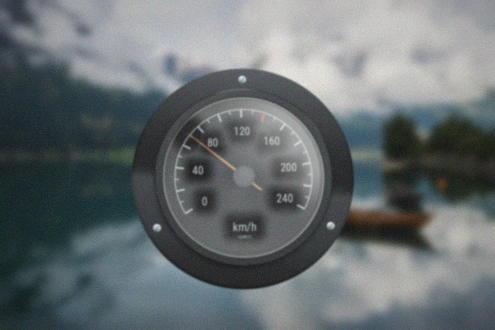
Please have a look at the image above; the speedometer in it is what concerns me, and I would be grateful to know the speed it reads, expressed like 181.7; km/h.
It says 70; km/h
